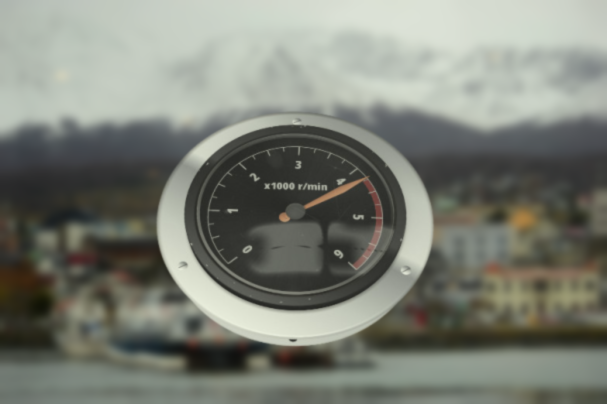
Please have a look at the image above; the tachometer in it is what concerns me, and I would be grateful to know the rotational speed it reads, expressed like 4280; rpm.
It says 4250; rpm
